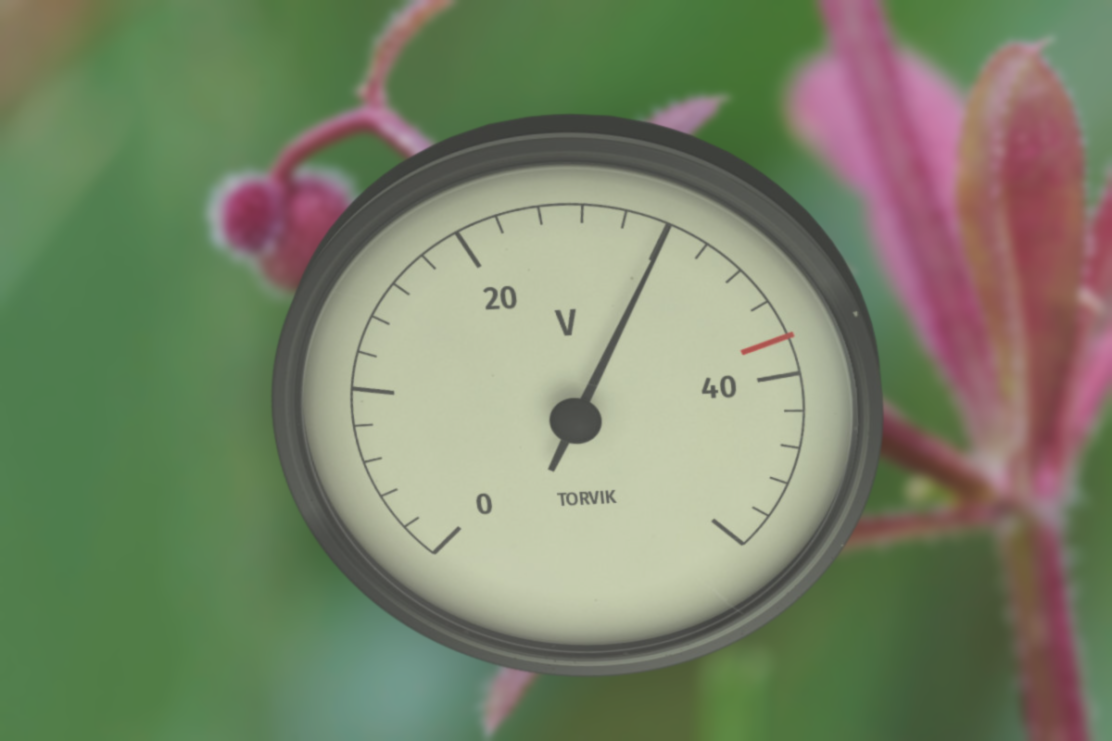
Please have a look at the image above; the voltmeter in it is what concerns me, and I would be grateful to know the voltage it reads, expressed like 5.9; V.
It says 30; V
